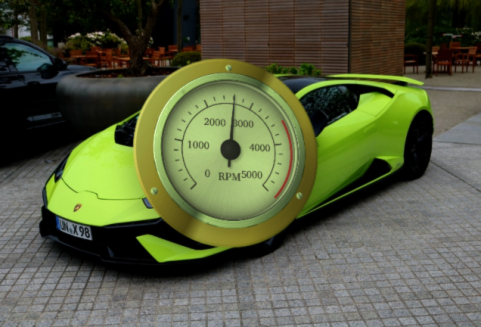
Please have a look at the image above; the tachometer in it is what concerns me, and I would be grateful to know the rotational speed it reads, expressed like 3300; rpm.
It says 2600; rpm
